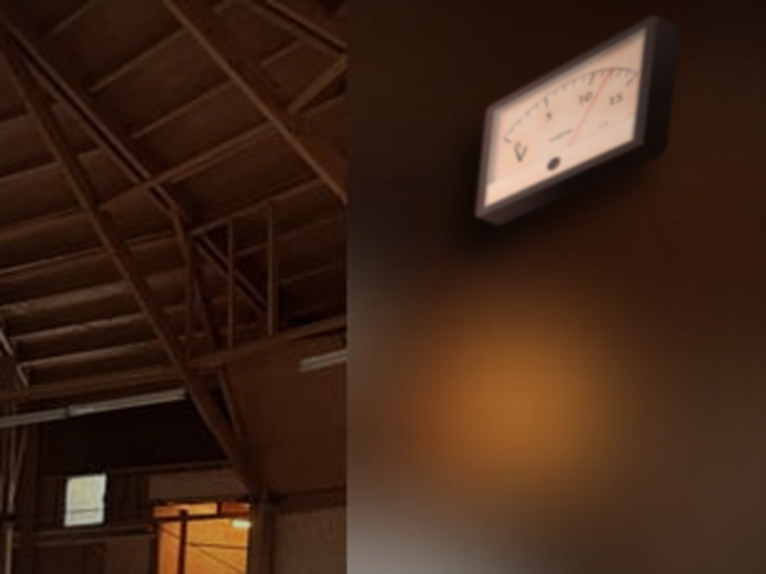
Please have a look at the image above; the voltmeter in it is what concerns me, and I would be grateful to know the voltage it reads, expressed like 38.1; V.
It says 12; V
